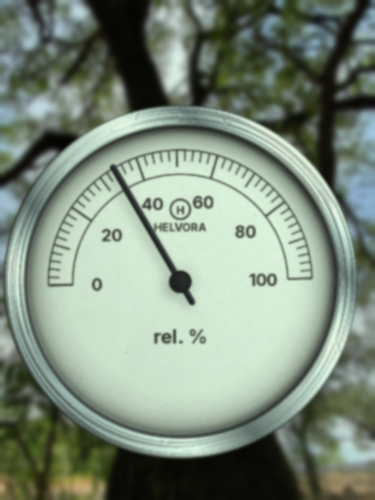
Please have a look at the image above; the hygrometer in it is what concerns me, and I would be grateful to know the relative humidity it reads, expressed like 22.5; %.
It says 34; %
